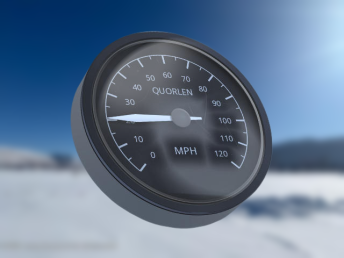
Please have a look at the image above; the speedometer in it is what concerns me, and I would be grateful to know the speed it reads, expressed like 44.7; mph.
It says 20; mph
